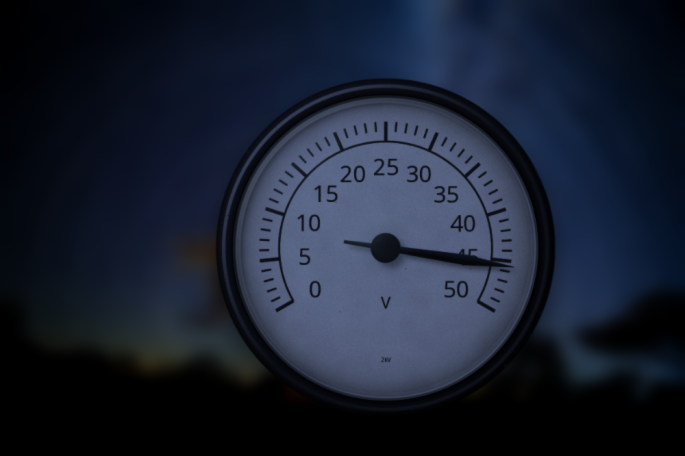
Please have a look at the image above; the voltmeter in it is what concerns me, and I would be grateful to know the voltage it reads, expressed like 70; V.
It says 45.5; V
